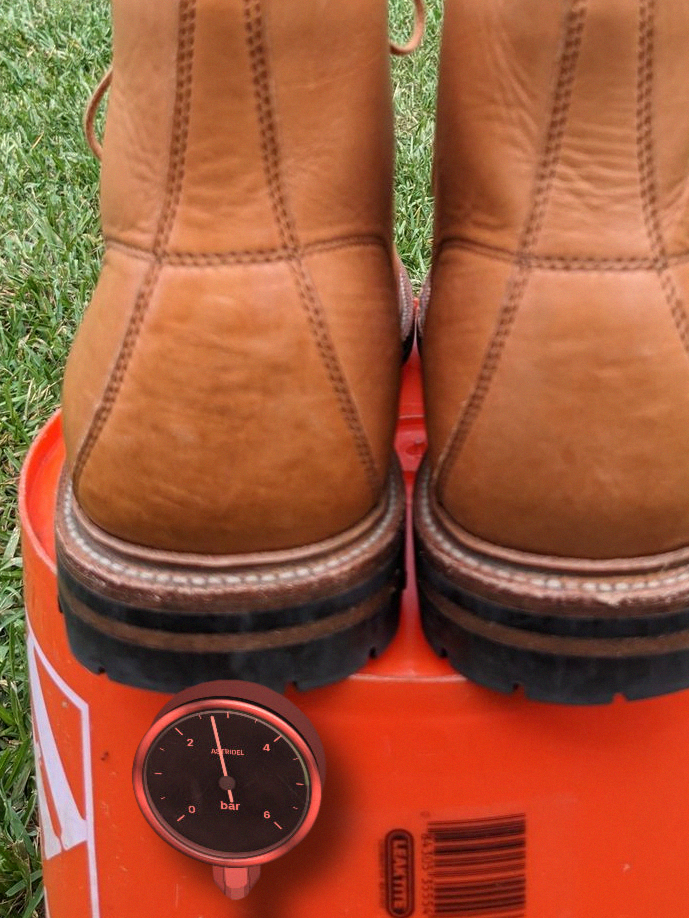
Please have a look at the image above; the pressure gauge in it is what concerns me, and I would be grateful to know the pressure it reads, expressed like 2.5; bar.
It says 2.75; bar
